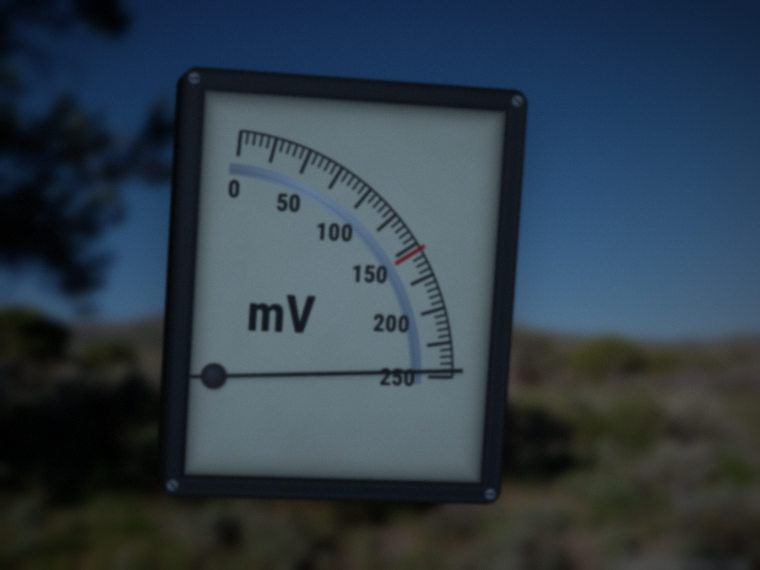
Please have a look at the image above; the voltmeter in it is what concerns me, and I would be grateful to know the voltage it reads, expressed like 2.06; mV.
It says 245; mV
